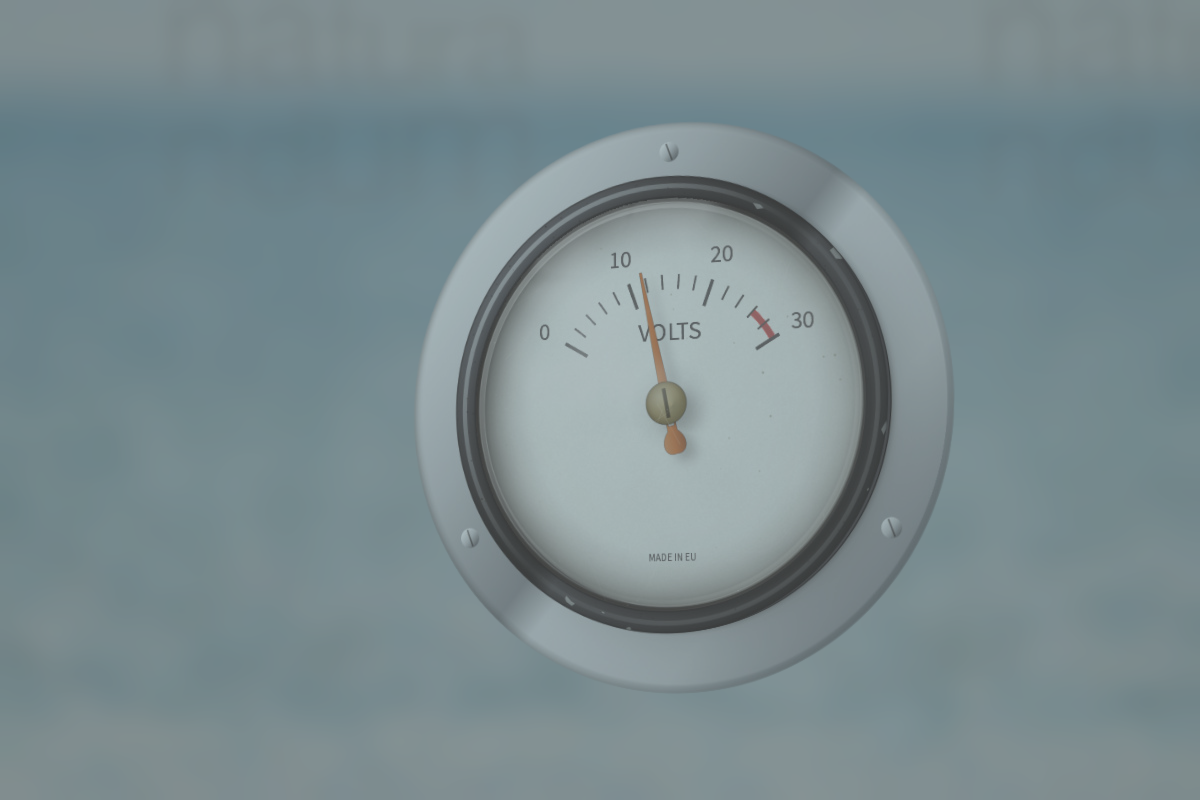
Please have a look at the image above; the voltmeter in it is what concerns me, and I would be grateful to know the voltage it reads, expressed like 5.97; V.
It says 12; V
